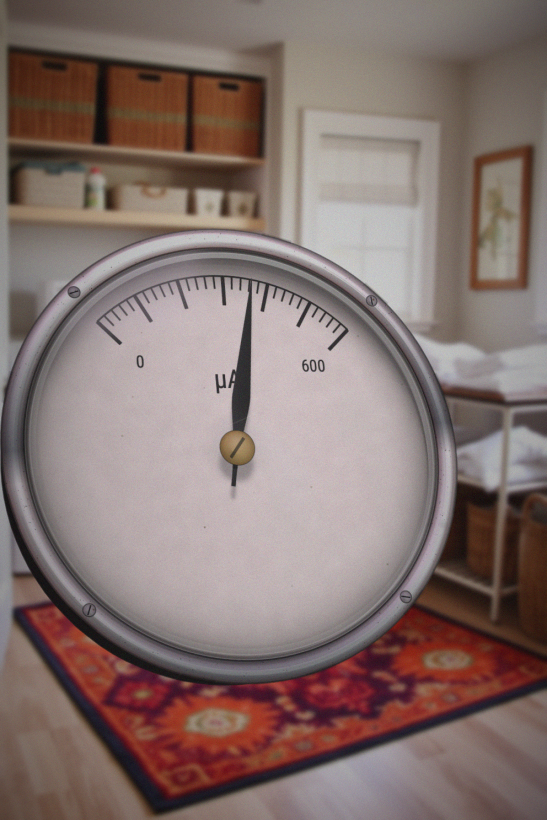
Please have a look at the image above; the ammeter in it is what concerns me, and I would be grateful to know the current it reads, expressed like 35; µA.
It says 360; µA
